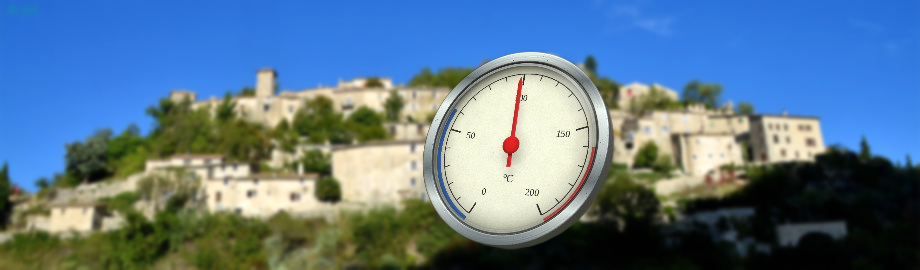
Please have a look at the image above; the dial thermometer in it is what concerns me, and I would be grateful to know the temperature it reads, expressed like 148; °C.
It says 100; °C
